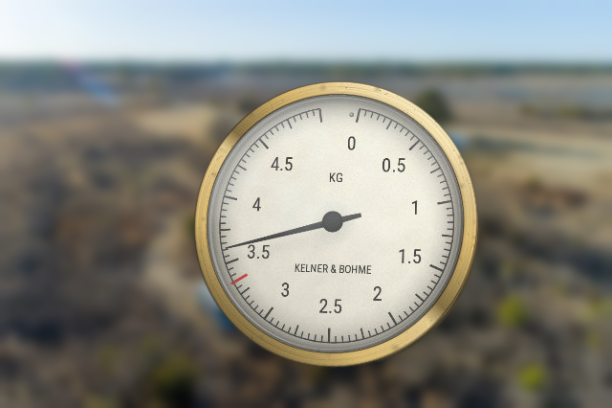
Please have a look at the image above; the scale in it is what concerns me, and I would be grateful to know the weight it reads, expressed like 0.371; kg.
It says 3.6; kg
